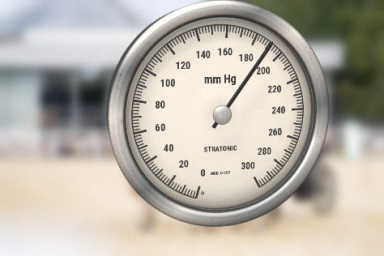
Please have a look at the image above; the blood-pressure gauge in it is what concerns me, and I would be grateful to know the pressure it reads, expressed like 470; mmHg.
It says 190; mmHg
